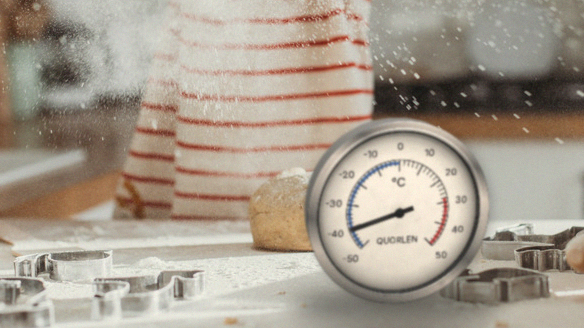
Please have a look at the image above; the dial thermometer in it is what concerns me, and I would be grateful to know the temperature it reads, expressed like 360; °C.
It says -40; °C
